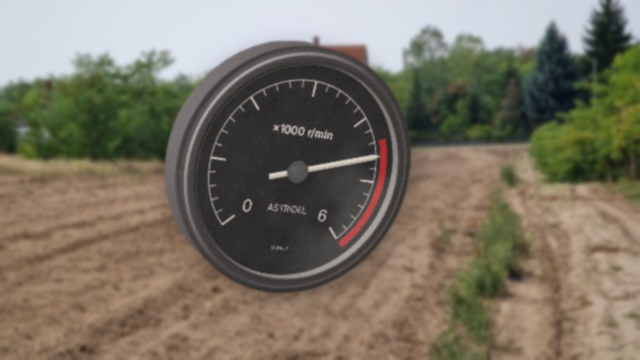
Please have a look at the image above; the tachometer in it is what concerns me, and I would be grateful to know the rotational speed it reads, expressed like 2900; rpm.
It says 4600; rpm
